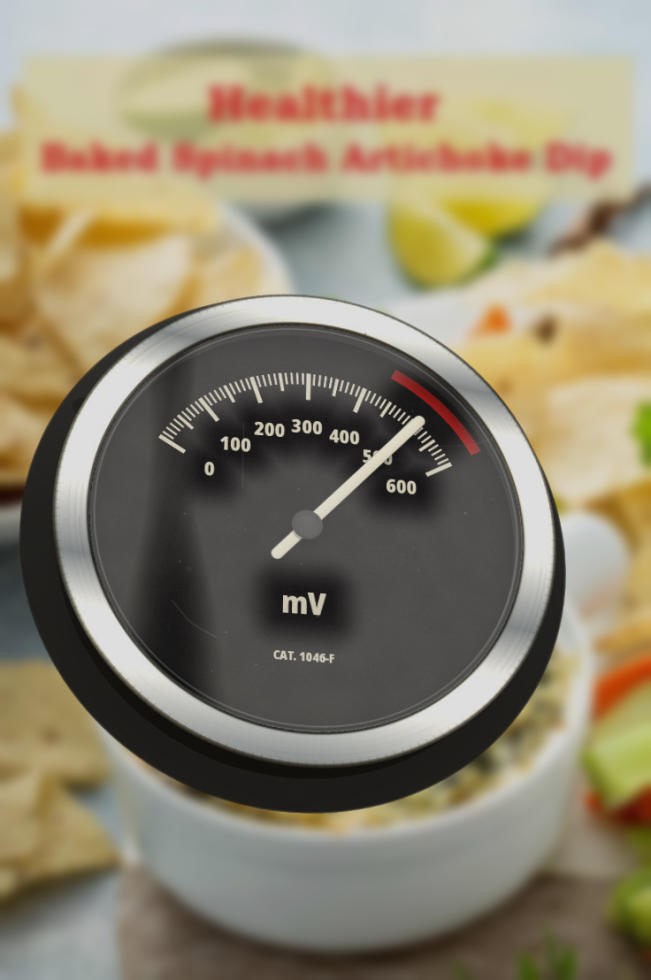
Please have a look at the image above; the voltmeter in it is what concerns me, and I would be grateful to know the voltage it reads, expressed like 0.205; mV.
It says 510; mV
